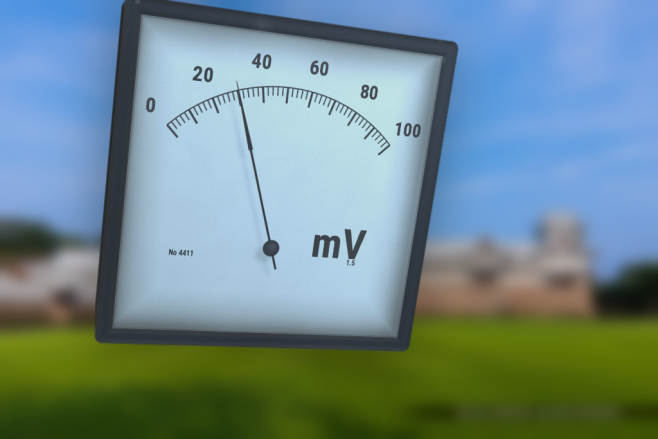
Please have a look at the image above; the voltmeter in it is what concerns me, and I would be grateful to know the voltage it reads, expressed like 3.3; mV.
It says 30; mV
